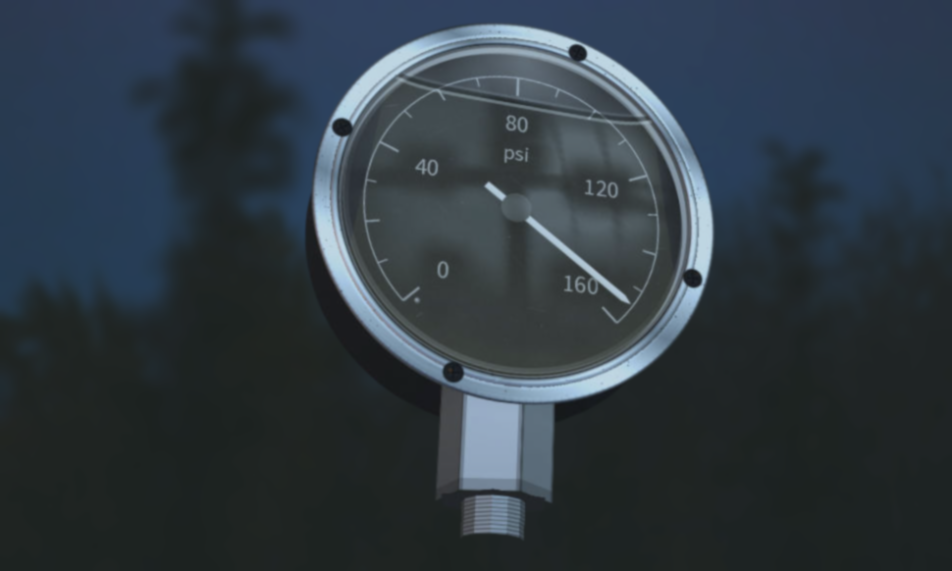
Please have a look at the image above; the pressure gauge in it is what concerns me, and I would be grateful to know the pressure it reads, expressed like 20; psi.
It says 155; psi
